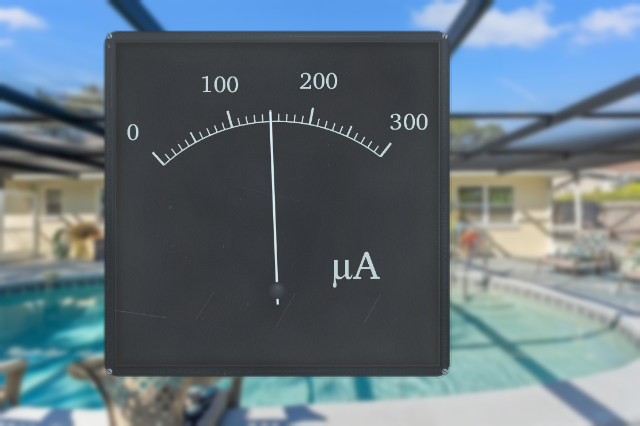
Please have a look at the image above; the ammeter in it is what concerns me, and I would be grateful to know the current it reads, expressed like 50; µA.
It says 150; µA
